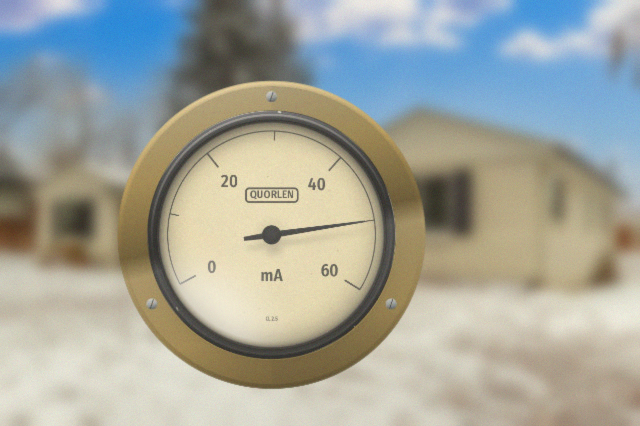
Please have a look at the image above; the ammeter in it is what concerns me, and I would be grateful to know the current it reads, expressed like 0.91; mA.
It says 50; mA
